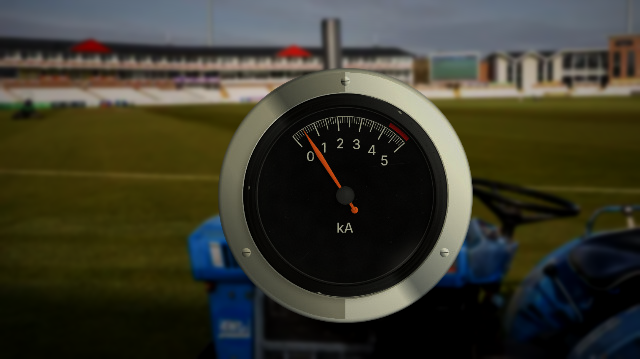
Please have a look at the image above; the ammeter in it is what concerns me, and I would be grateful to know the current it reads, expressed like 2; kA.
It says 0.5; kA
